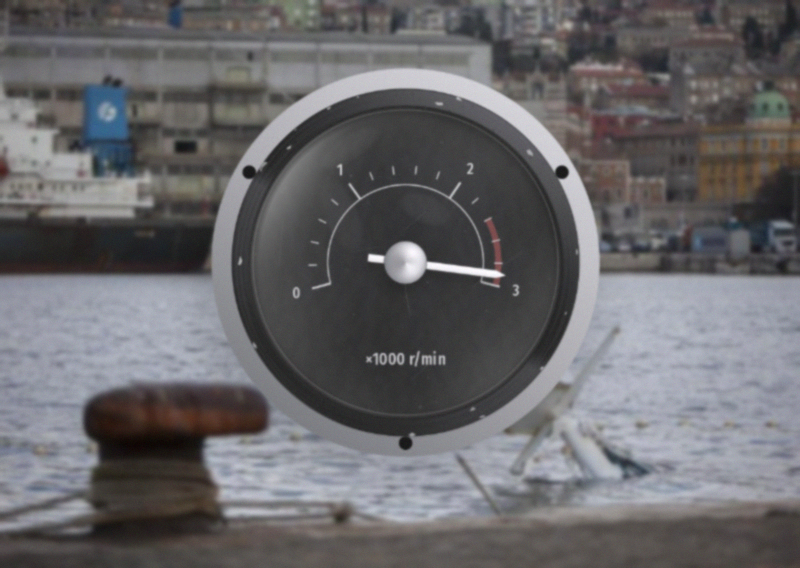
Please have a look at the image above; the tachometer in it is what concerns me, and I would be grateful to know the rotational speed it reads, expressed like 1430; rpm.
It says 2900; rpm
